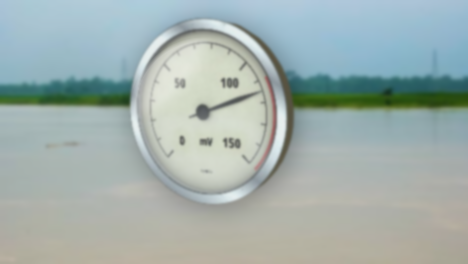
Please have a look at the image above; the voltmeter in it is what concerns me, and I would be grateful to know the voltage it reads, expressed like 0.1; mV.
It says 115; mV
